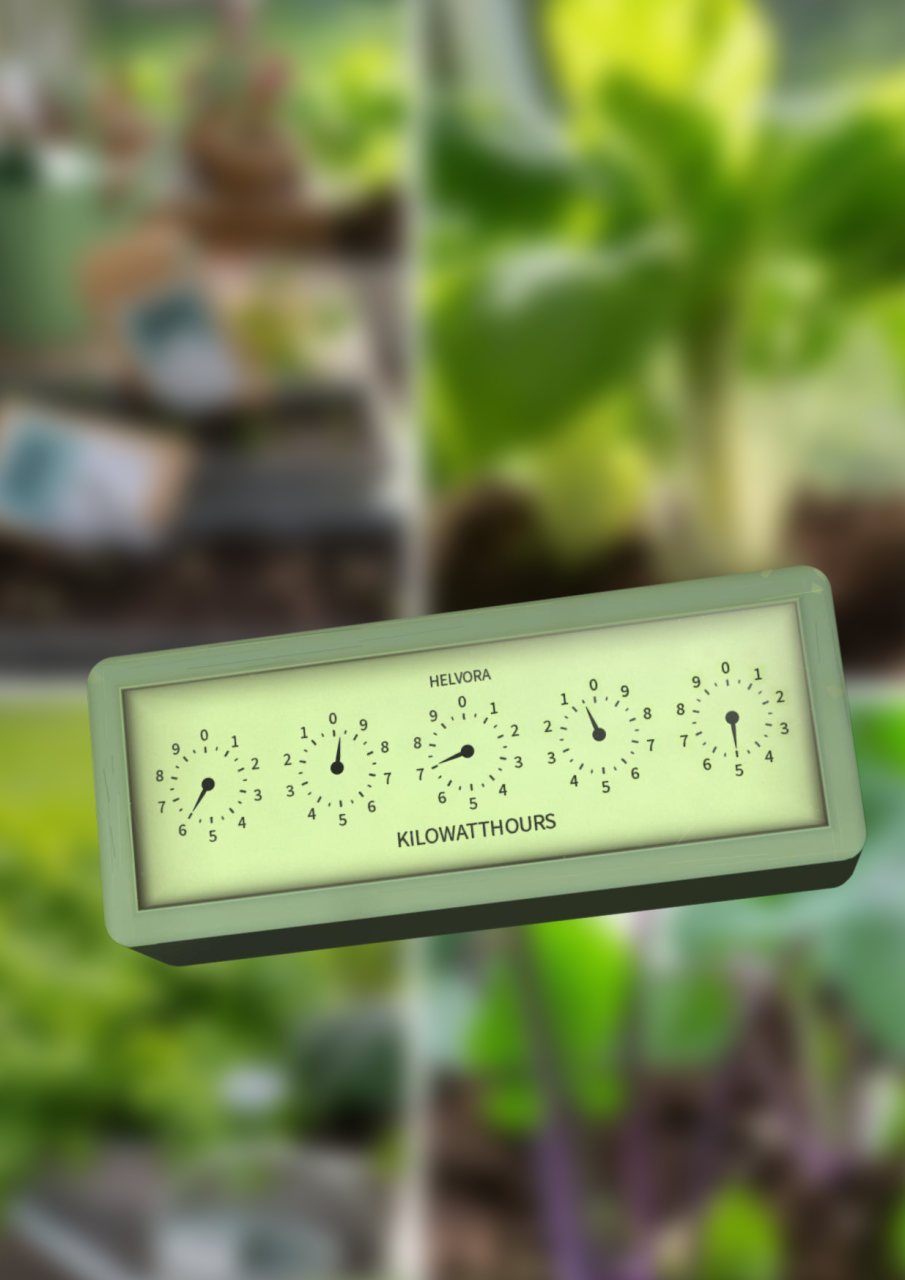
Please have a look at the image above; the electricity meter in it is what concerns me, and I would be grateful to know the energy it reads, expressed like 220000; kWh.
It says 59705; kWh
